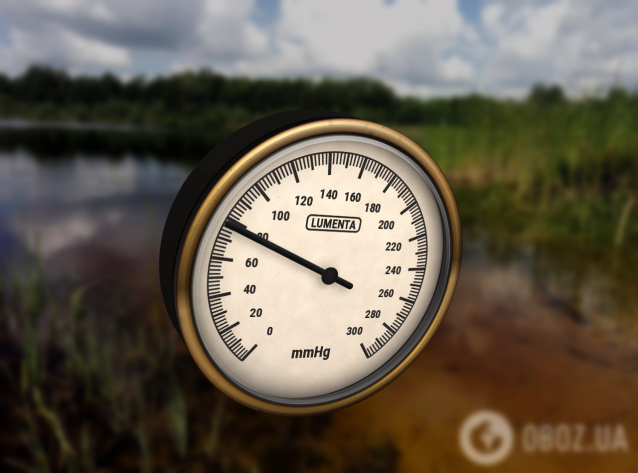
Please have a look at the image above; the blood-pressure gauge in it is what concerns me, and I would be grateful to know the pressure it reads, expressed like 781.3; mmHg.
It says 78; mmHg
